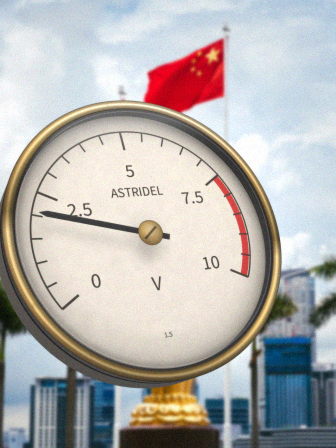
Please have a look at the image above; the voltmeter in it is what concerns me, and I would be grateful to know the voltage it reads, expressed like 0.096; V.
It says 2; V
